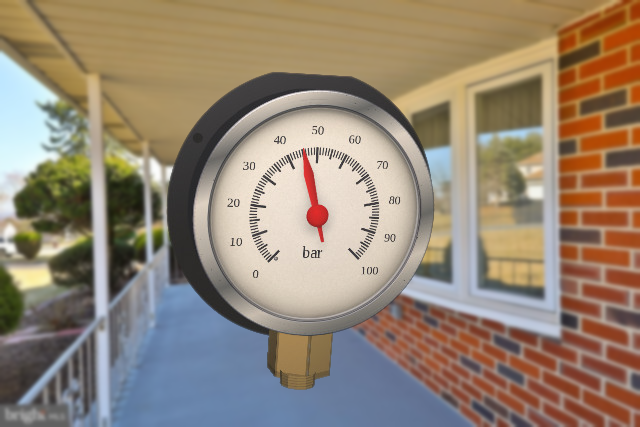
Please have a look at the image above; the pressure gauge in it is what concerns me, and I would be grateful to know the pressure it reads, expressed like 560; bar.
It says 45; bar
